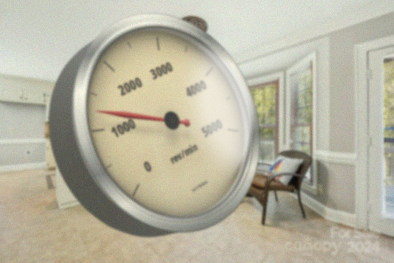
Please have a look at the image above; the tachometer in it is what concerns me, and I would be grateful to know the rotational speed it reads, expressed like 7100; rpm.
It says 1250; rpm
